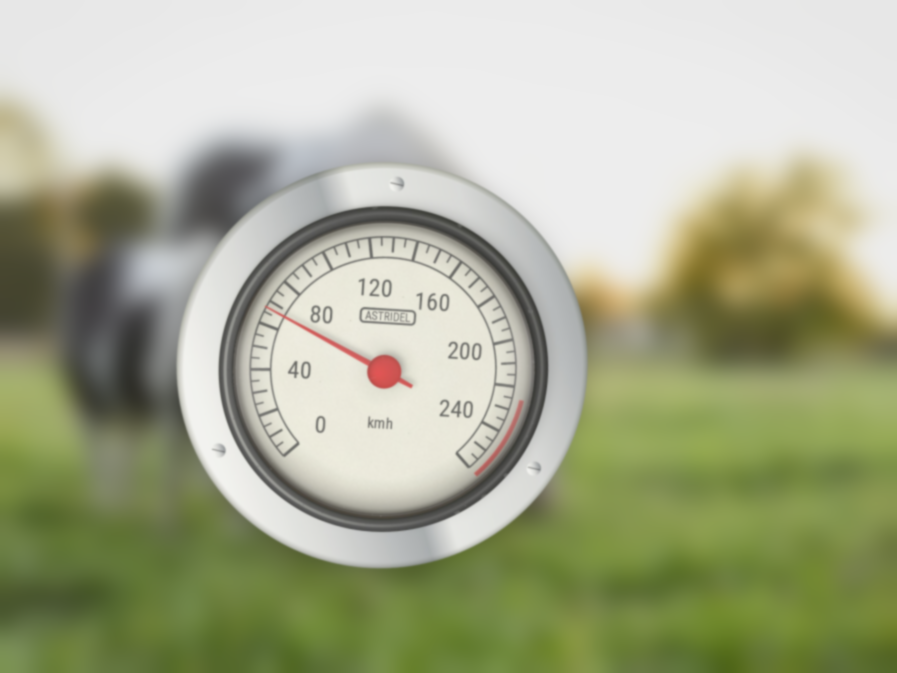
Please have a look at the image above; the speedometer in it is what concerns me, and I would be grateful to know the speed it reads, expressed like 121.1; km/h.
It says 67.5; km/h
